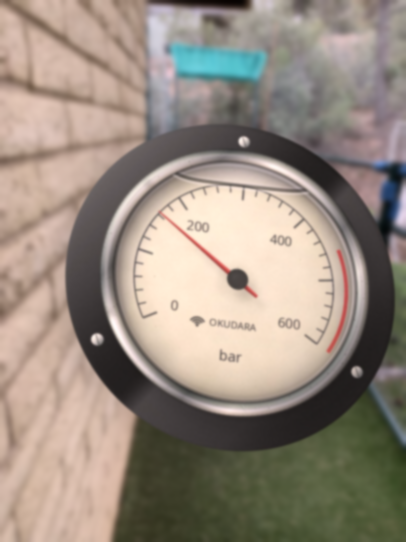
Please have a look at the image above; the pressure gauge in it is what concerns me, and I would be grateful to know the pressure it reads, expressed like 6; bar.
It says 160; bar
